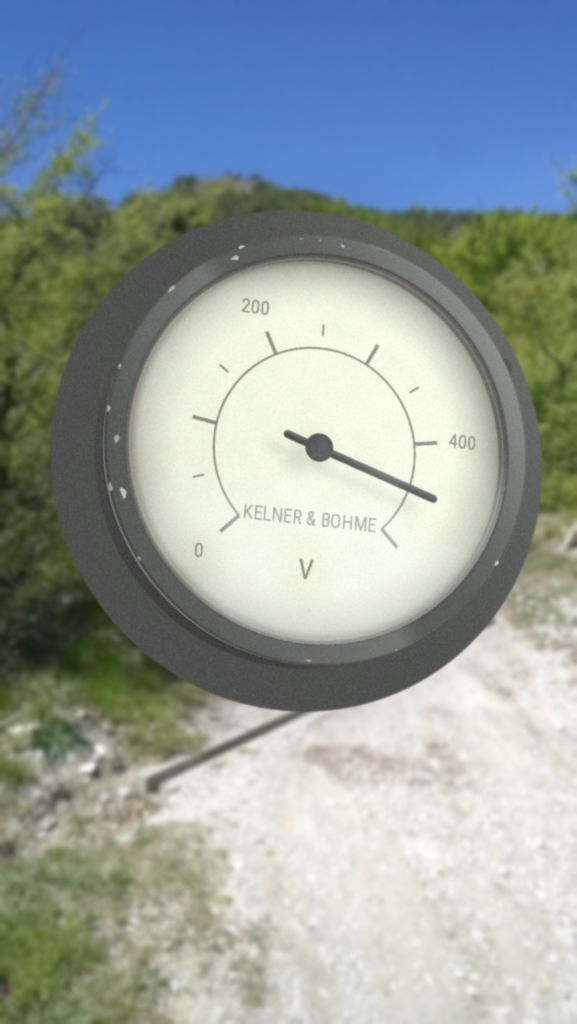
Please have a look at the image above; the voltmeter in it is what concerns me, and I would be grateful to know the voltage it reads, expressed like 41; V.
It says 450; V
